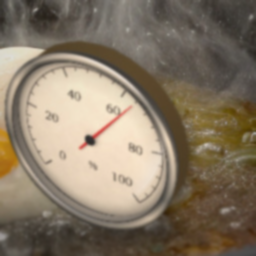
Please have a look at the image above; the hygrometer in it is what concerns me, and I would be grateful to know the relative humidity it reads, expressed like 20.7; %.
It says 64; %
